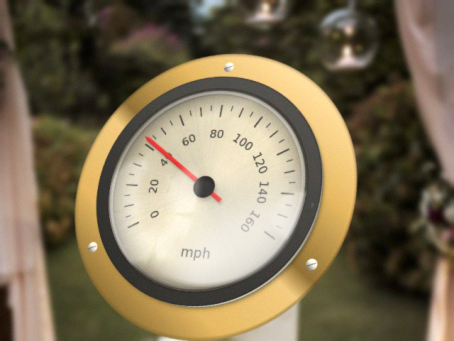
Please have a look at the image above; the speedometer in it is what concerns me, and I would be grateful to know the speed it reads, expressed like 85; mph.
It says 42.5; mph
